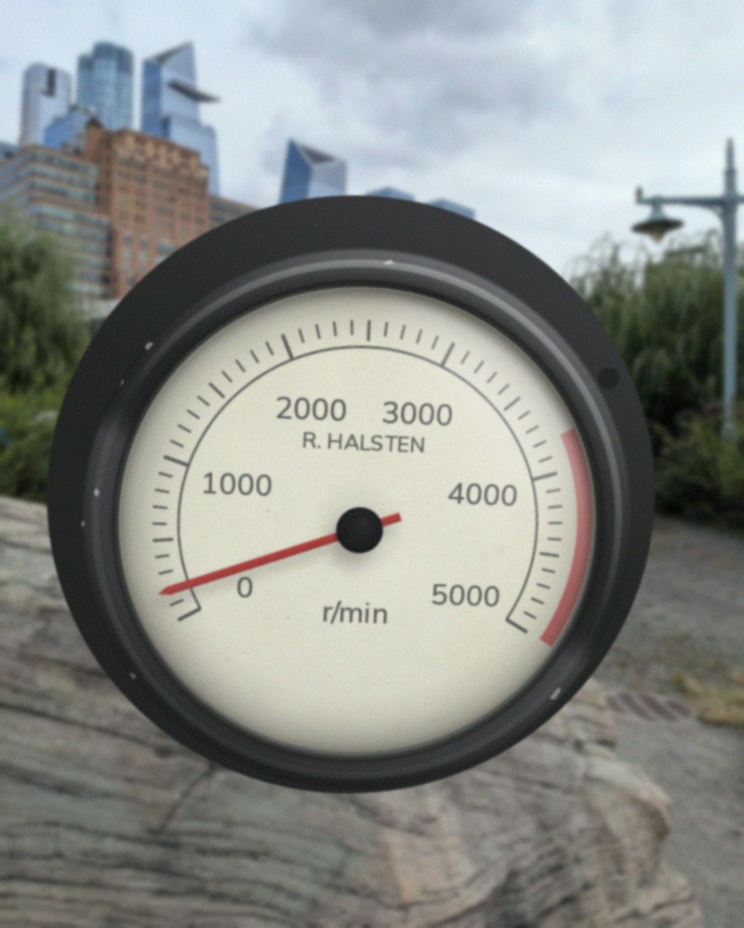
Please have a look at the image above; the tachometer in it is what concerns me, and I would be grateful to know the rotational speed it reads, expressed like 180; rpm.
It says 200; rpm
